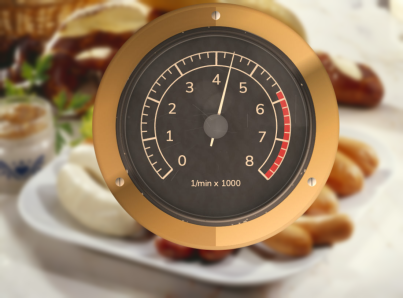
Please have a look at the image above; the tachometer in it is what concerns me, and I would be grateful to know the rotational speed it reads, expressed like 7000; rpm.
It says 4400; rpm
